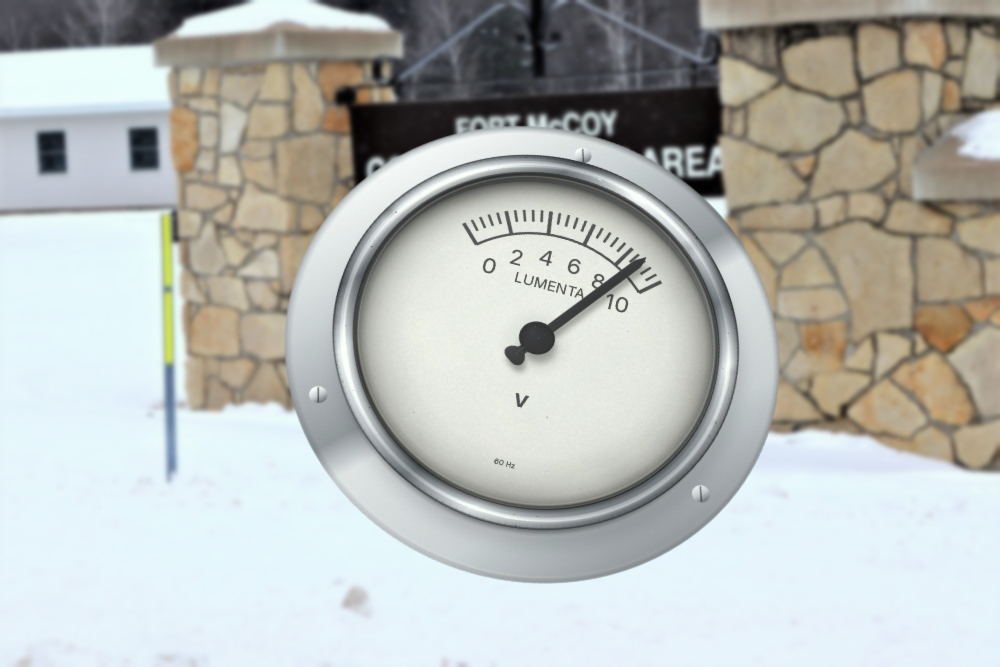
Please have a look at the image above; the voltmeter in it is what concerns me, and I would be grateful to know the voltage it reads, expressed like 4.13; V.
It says 8.8; V
